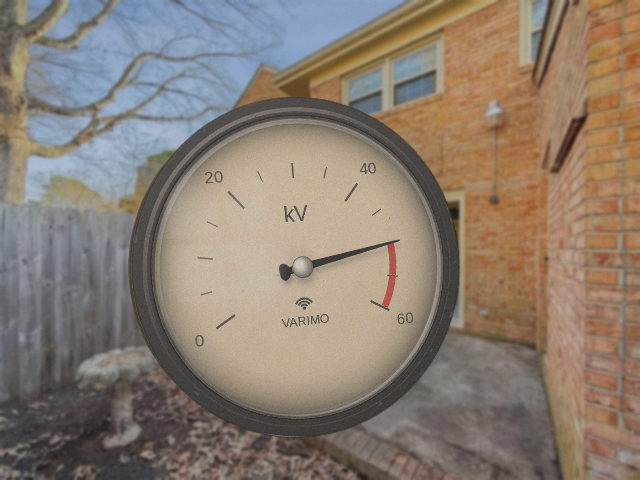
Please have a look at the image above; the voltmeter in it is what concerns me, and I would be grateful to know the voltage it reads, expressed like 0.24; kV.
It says 50; kV
